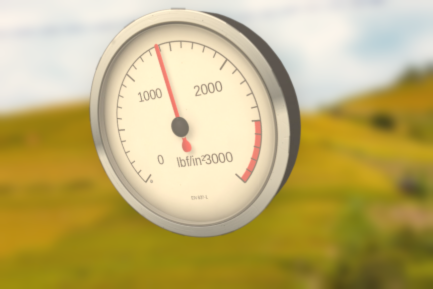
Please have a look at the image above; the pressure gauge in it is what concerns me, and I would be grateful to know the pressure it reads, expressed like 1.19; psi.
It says 1400; psi
